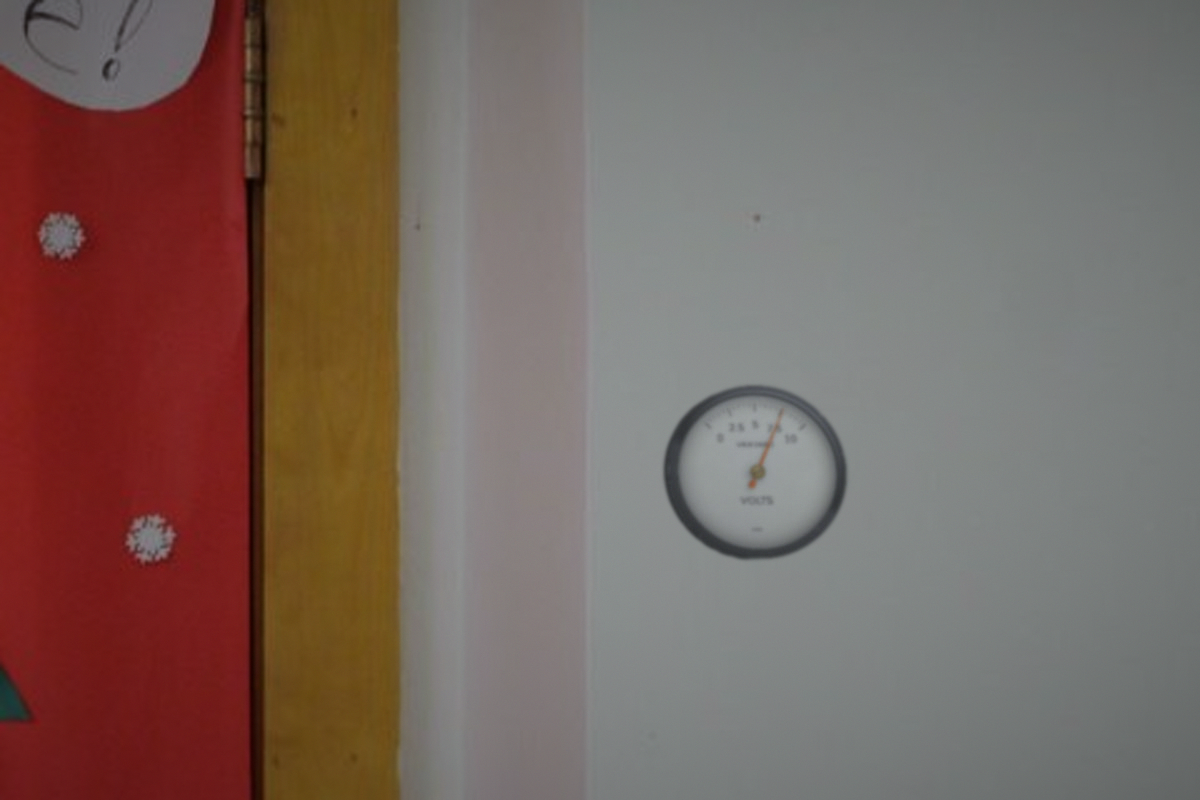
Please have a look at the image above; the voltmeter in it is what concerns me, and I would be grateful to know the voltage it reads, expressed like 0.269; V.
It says 7.5; V
